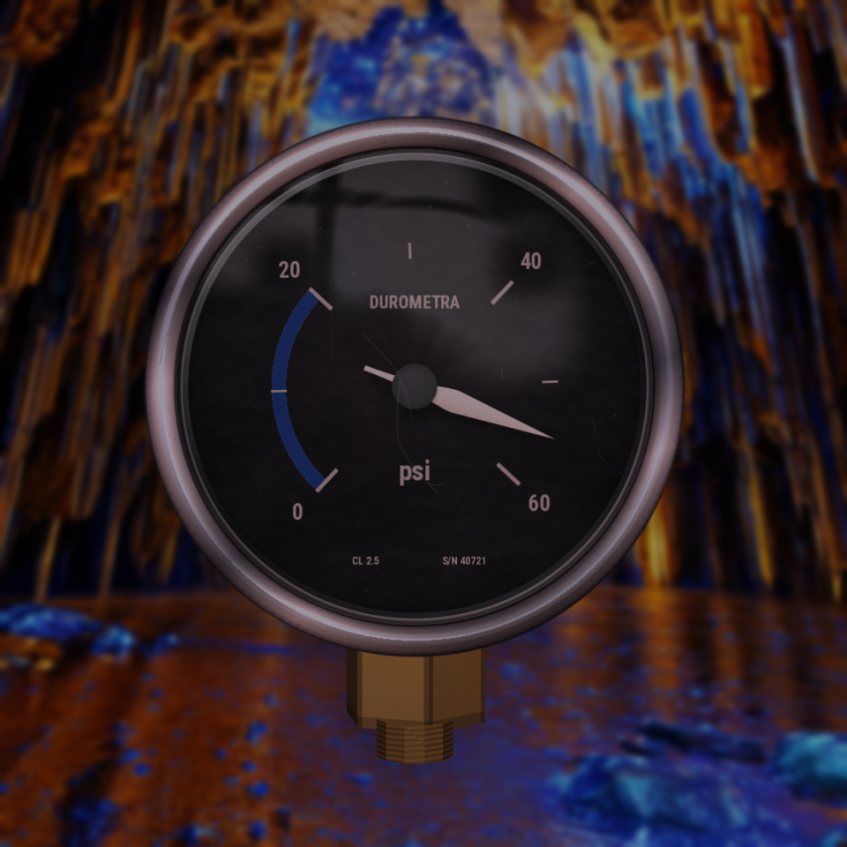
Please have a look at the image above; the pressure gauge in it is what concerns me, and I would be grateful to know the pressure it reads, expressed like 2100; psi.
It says 55; psi
